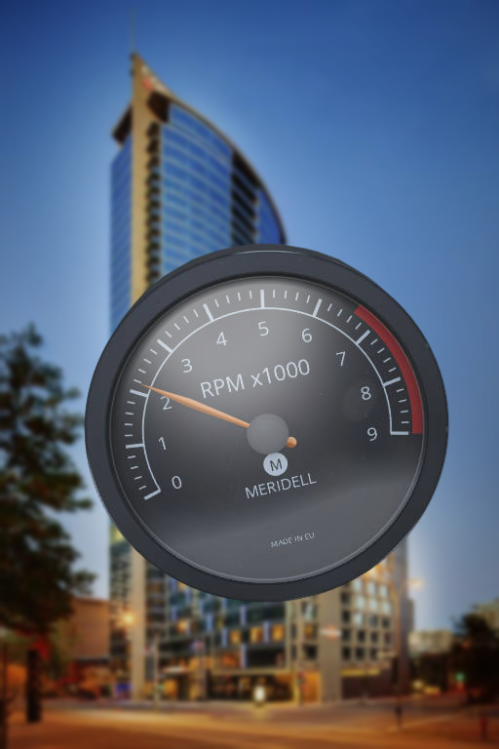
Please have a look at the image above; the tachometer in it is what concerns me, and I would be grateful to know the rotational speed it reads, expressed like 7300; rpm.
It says 2200; rpm
